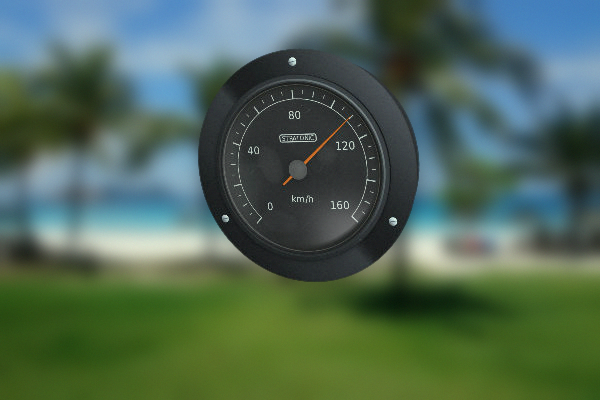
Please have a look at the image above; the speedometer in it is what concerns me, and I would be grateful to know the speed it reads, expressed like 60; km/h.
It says 110; km/h
